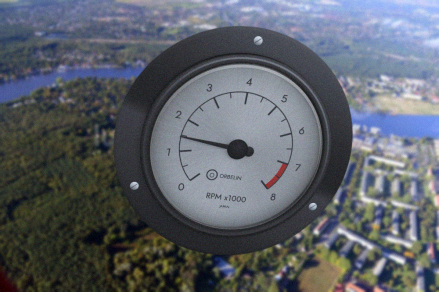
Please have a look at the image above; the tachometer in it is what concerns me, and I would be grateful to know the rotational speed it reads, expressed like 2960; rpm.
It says 1500; rpm
